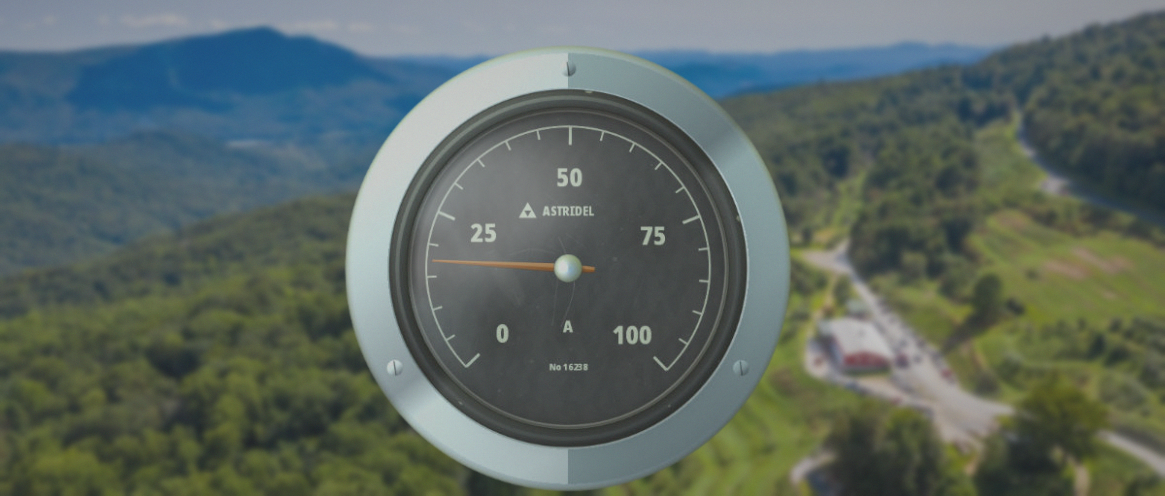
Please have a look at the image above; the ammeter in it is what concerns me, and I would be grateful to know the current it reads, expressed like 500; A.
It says 17.5; A
